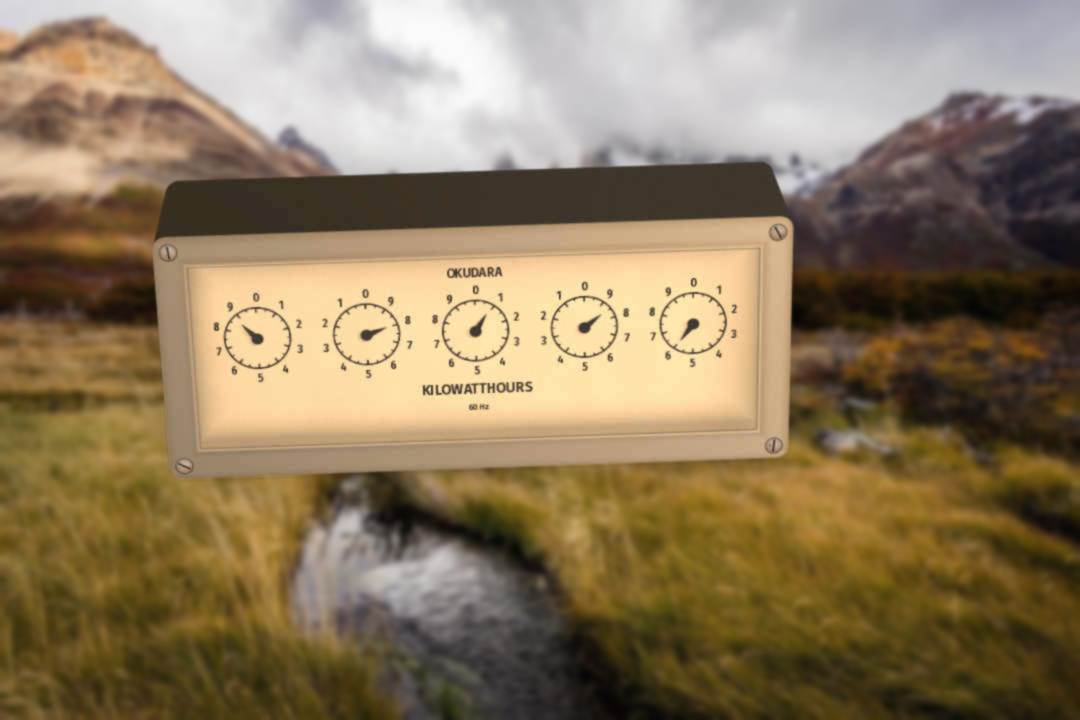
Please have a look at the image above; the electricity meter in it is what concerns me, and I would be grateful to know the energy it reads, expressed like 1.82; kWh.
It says 88086; kWh
